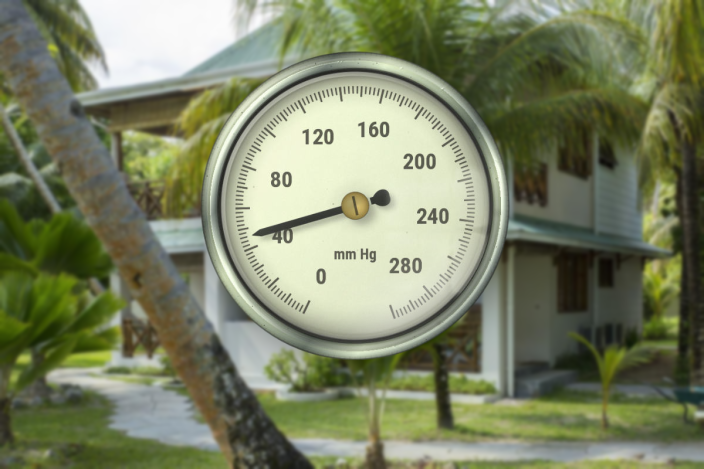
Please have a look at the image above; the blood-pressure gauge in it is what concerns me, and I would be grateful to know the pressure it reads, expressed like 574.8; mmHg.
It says 46; mmHg
